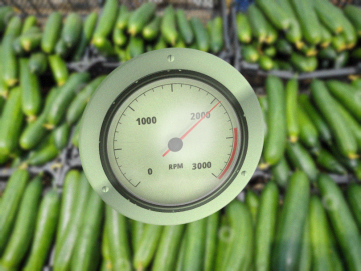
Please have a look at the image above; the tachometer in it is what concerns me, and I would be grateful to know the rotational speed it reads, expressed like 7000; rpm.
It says 2050; rpm
